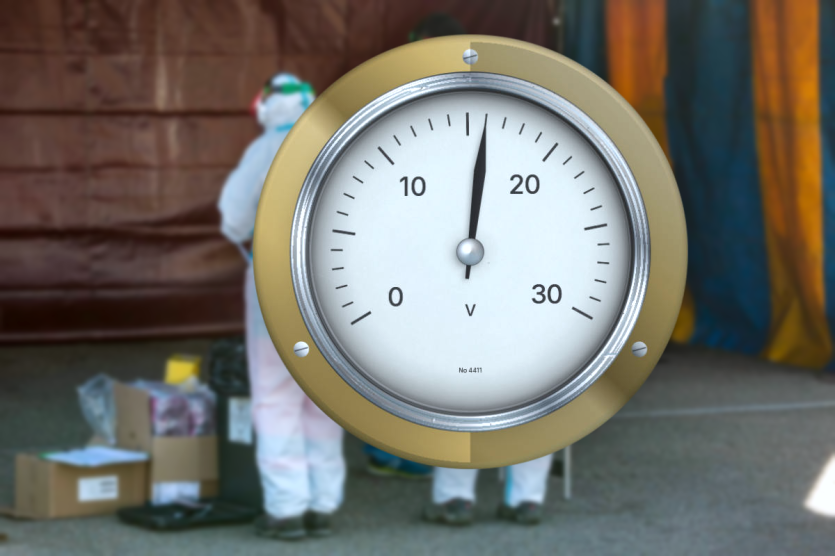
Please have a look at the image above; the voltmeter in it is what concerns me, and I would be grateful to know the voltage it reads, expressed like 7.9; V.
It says 16; V
